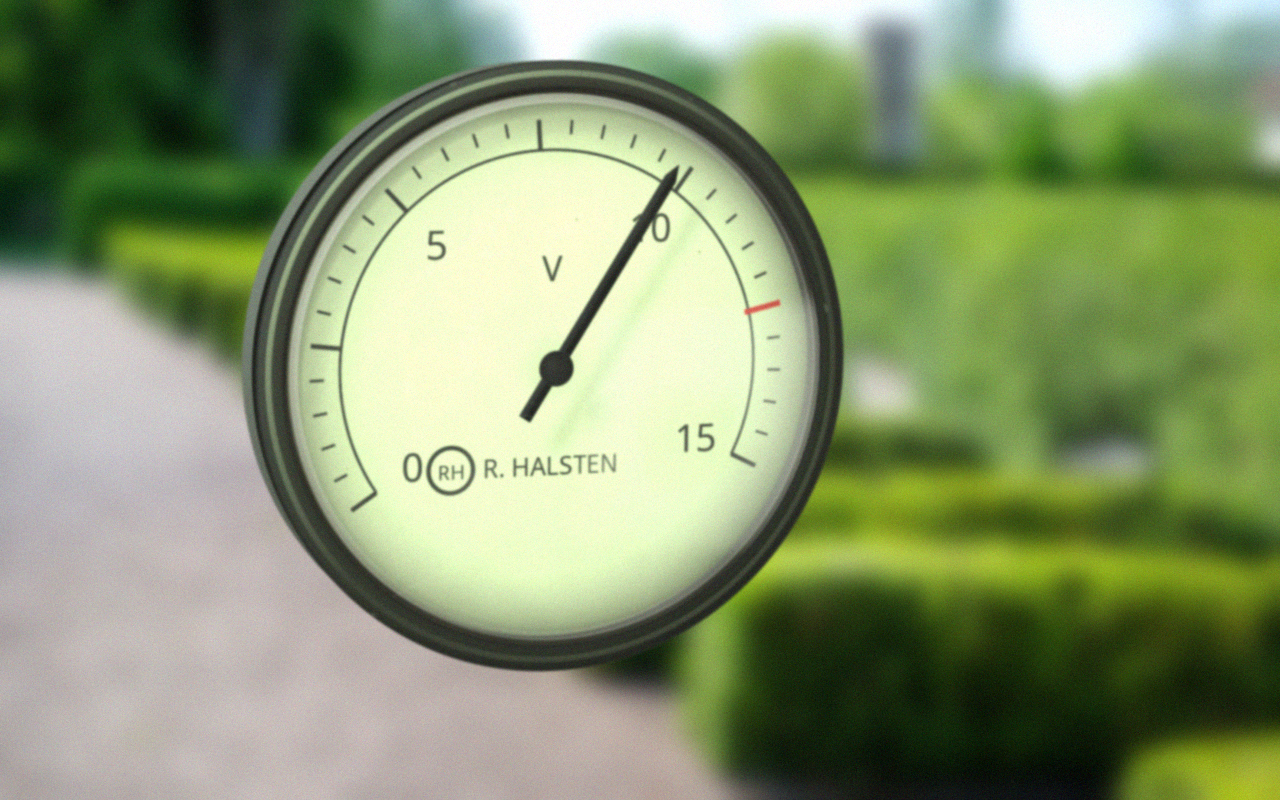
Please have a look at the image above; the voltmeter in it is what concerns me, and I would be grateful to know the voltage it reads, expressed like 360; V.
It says 9.75; V
